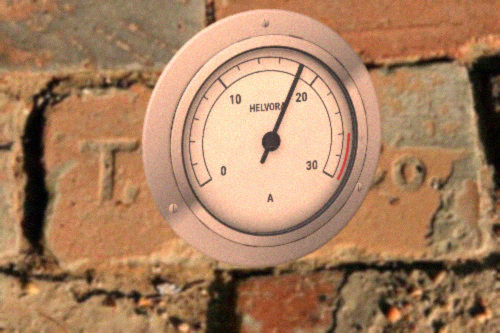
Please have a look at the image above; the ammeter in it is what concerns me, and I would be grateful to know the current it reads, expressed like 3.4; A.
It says 18; A
